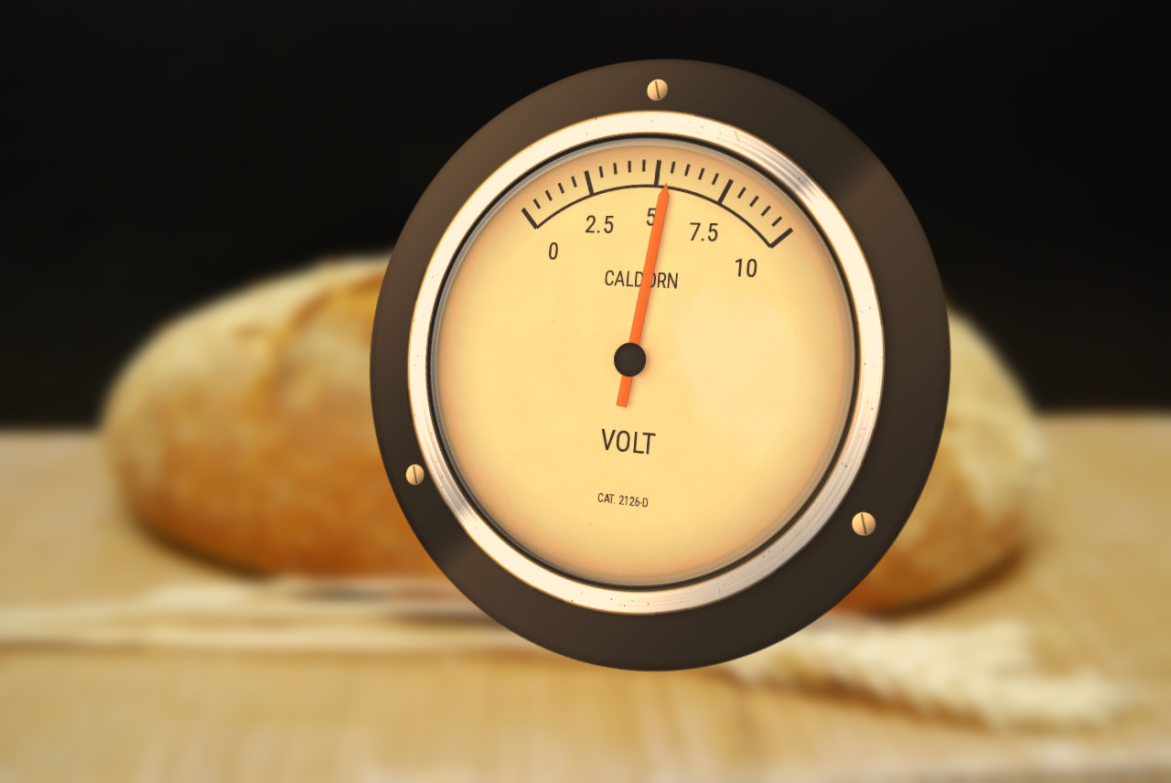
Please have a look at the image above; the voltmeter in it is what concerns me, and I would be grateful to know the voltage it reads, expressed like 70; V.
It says 5.5; V
